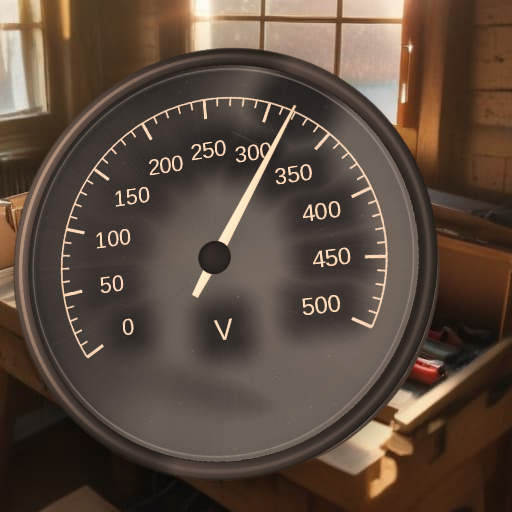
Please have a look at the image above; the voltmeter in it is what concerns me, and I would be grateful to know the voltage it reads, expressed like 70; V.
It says 320; V
